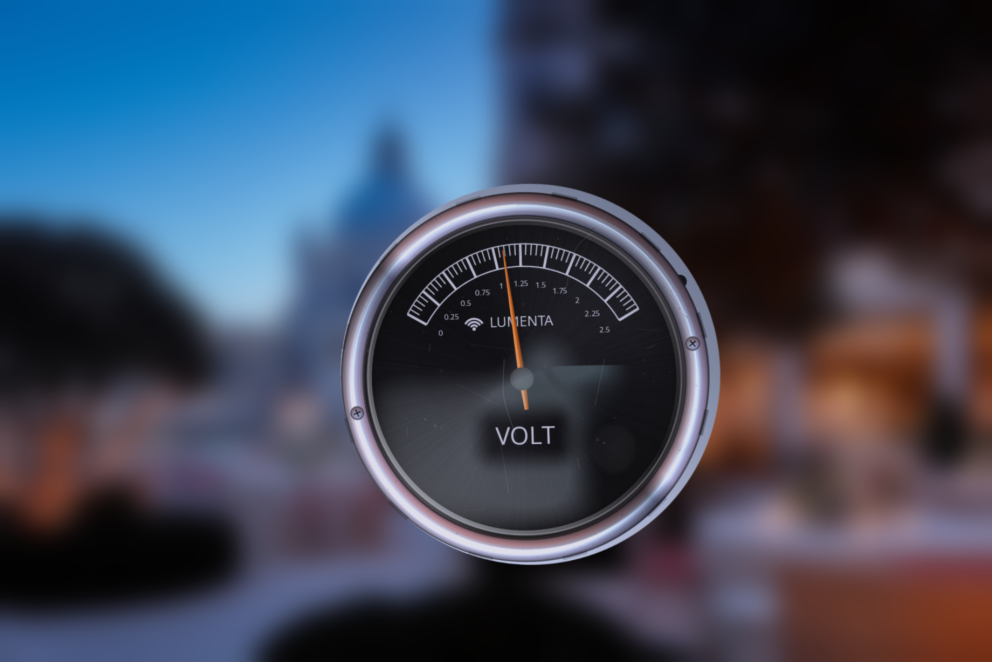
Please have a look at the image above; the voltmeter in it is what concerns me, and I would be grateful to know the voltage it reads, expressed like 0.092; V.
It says 1.1; V
